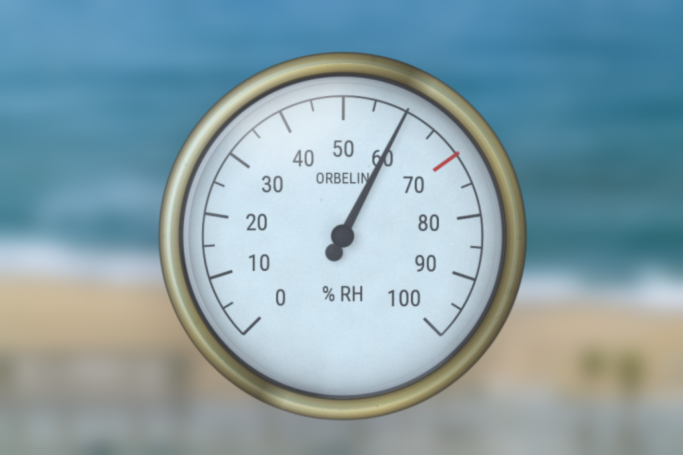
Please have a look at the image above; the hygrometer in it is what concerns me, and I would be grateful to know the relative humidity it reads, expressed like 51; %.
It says 60; %
